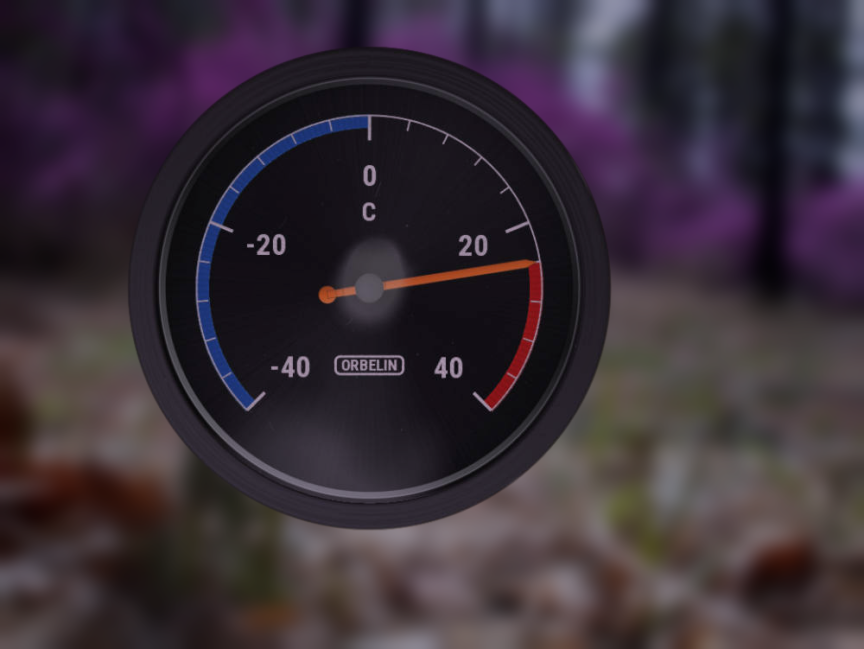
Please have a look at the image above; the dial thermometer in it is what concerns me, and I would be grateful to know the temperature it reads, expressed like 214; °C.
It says 24; °C
